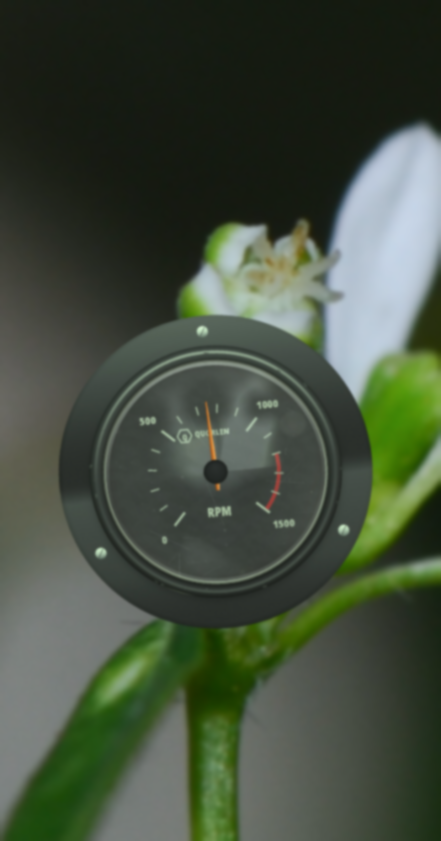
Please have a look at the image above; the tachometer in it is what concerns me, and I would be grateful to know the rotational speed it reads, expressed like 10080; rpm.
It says 750; rpm
